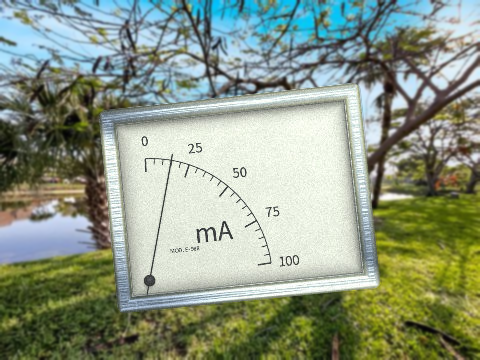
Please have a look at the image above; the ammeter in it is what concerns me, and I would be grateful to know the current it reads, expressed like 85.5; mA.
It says 15; mA
